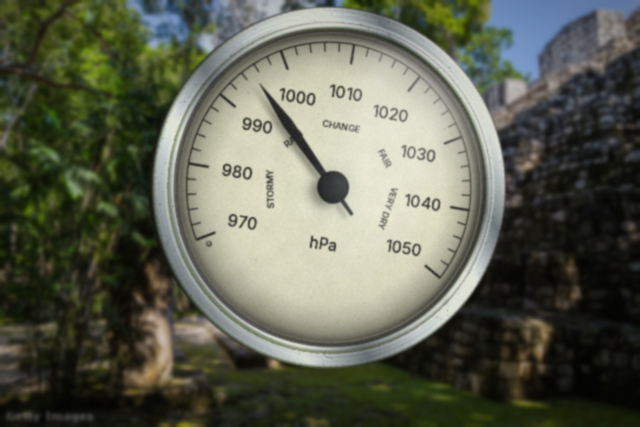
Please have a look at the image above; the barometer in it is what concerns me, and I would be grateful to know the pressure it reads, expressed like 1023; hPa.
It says 995; hPa
